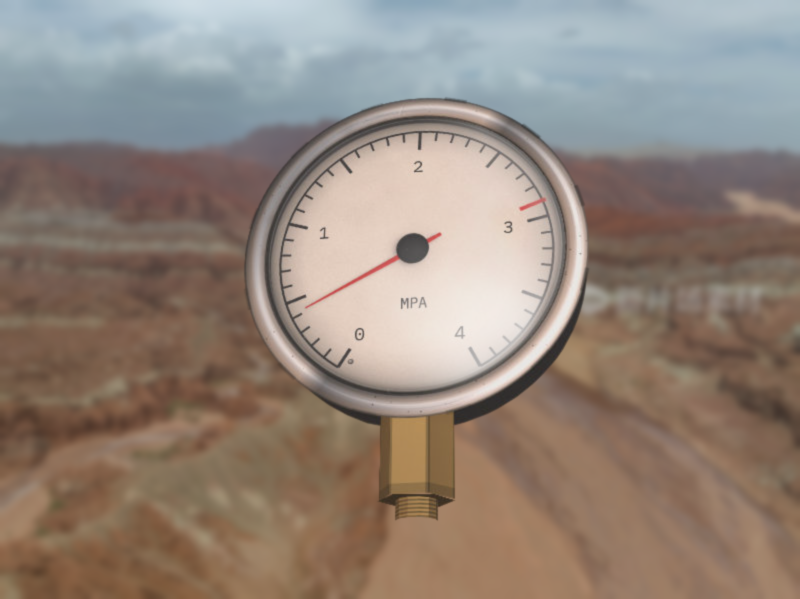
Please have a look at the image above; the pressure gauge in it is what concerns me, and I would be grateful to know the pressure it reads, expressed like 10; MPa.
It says 0.4; MPa
